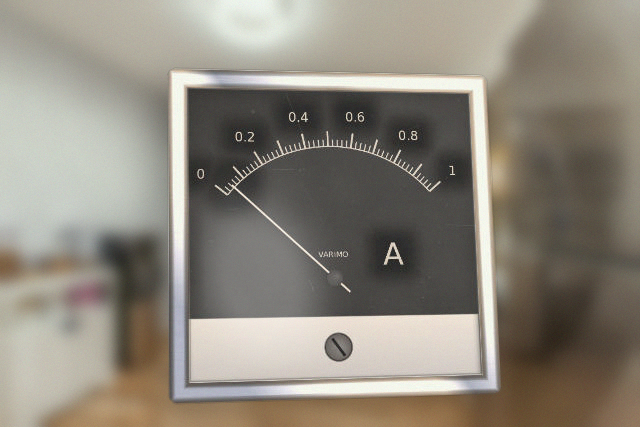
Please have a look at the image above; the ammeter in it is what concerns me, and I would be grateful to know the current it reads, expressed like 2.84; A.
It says 0.04; A
